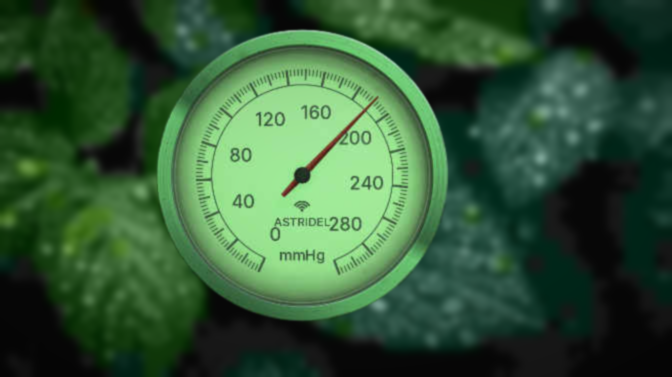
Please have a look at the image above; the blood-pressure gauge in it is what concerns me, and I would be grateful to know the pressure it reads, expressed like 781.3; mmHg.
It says 190; mmHg
